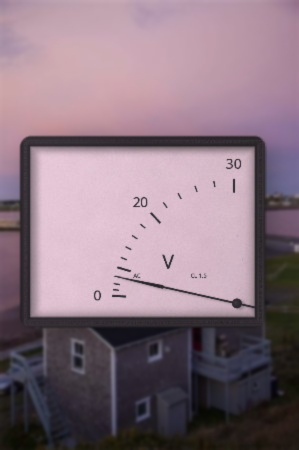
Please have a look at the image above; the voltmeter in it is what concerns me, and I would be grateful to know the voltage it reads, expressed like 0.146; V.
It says 8; V
